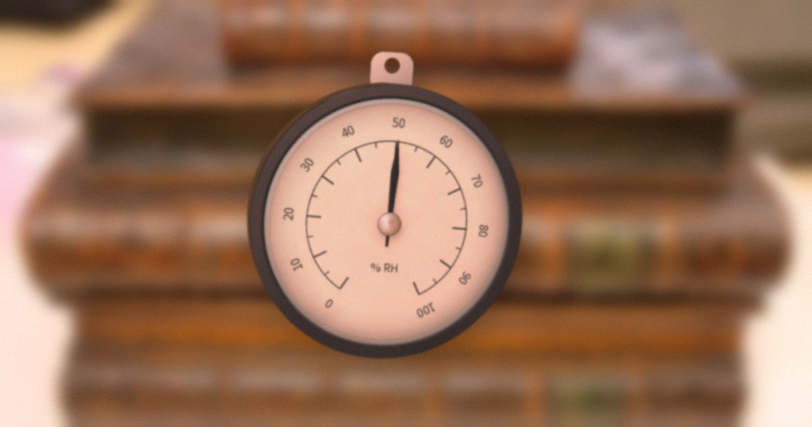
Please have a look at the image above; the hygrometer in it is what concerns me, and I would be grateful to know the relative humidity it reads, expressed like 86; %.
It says 50; %
